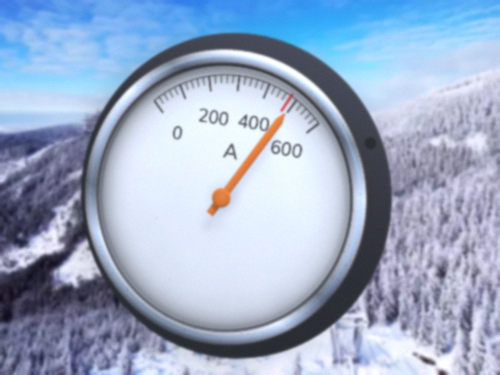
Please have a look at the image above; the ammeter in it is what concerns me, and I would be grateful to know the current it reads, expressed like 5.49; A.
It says 500; A
